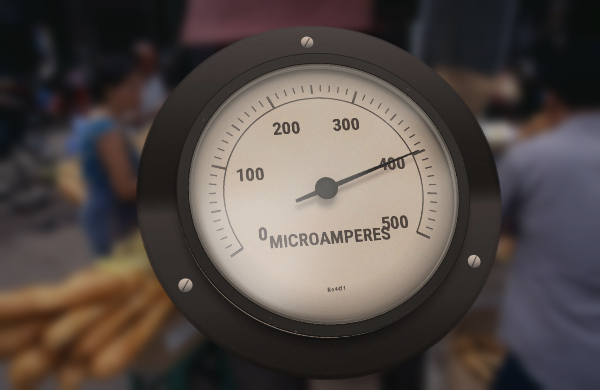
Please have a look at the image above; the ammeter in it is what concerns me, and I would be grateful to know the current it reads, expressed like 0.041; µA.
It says 400; µA
